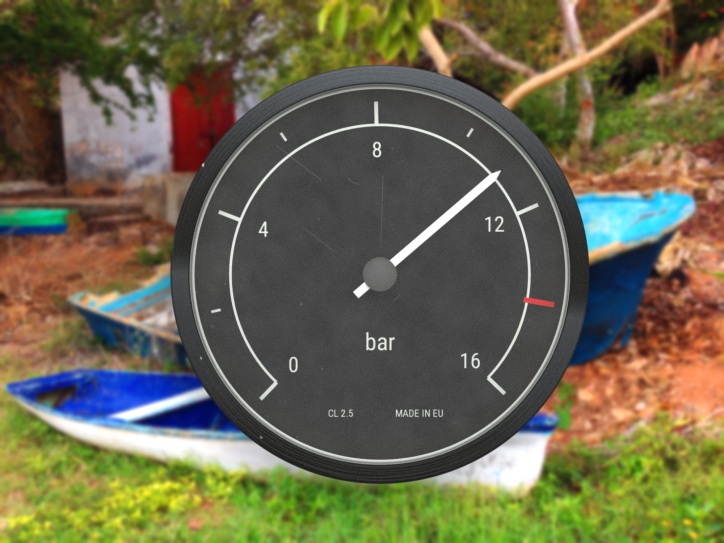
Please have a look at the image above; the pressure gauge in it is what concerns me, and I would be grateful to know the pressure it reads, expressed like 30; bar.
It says 11; bar
